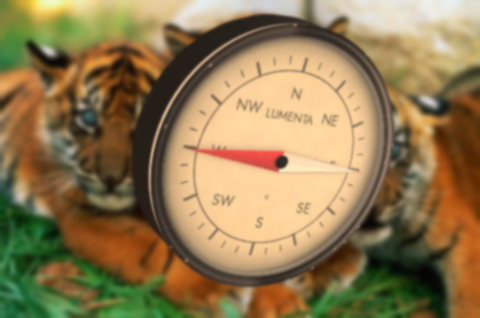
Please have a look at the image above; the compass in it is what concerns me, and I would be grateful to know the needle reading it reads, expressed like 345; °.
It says 270; °
